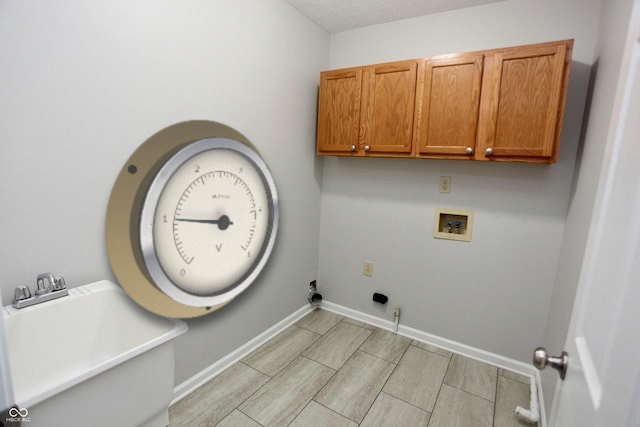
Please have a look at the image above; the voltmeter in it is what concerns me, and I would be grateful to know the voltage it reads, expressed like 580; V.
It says 1; V
